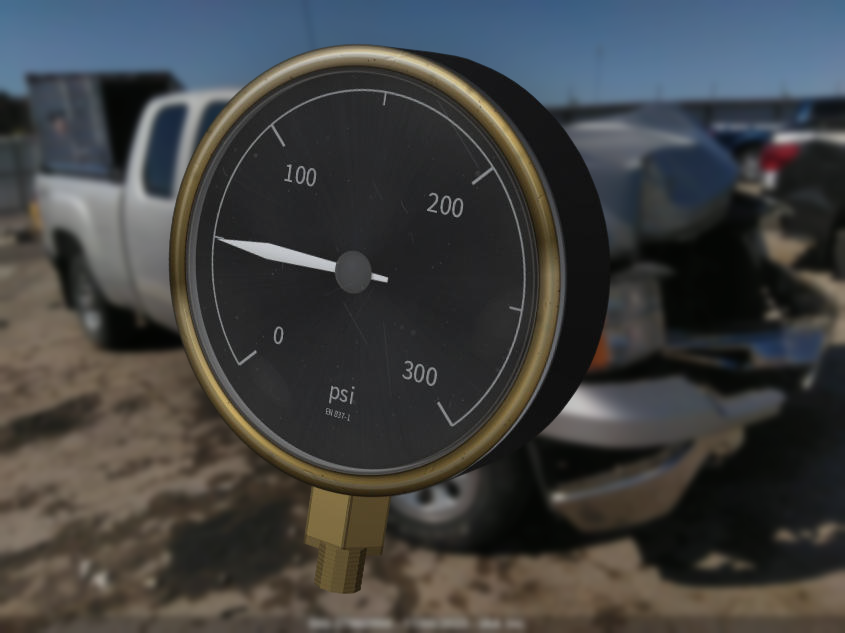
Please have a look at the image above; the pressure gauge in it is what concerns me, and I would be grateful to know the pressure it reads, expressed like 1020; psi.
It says 50; psi
